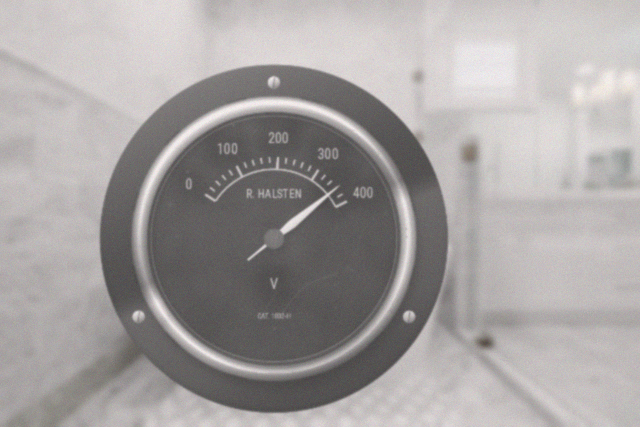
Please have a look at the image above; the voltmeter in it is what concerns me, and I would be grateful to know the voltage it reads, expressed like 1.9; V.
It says 360; V
